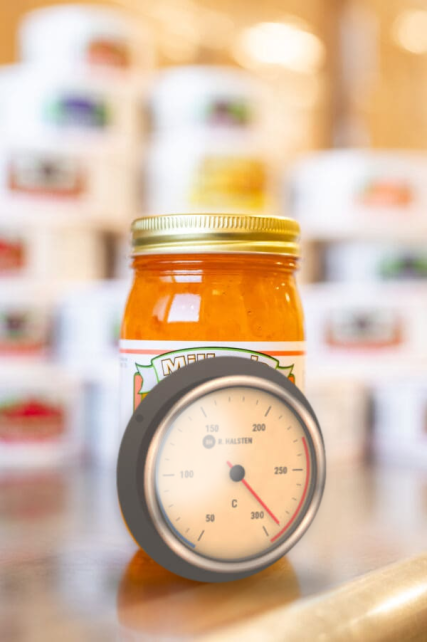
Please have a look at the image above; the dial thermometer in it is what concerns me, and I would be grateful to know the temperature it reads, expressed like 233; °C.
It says 290; °C
